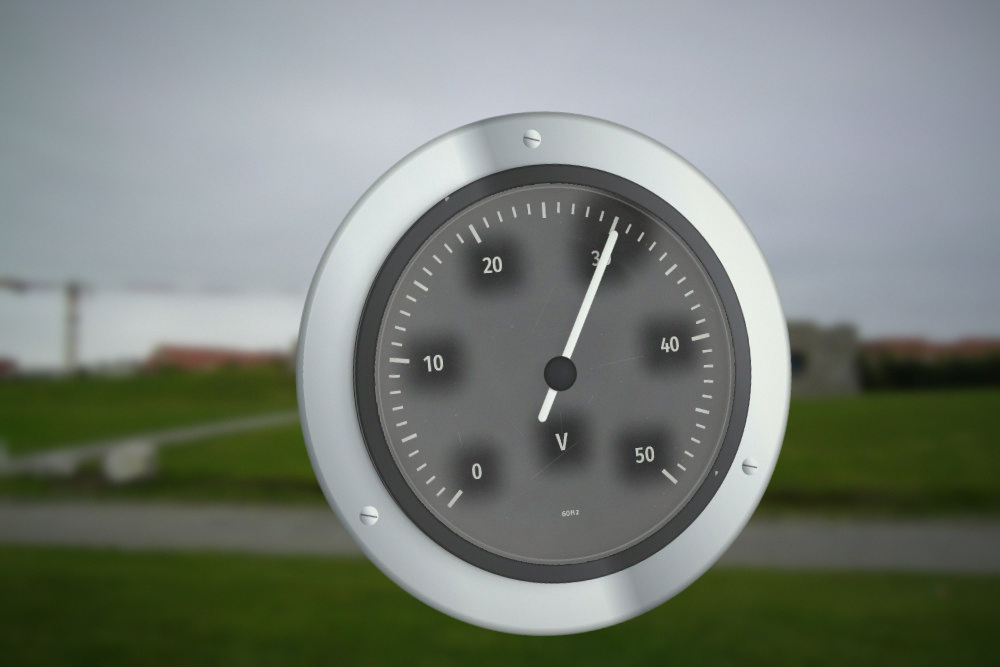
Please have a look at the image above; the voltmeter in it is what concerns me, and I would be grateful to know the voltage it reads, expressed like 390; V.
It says 30; V
